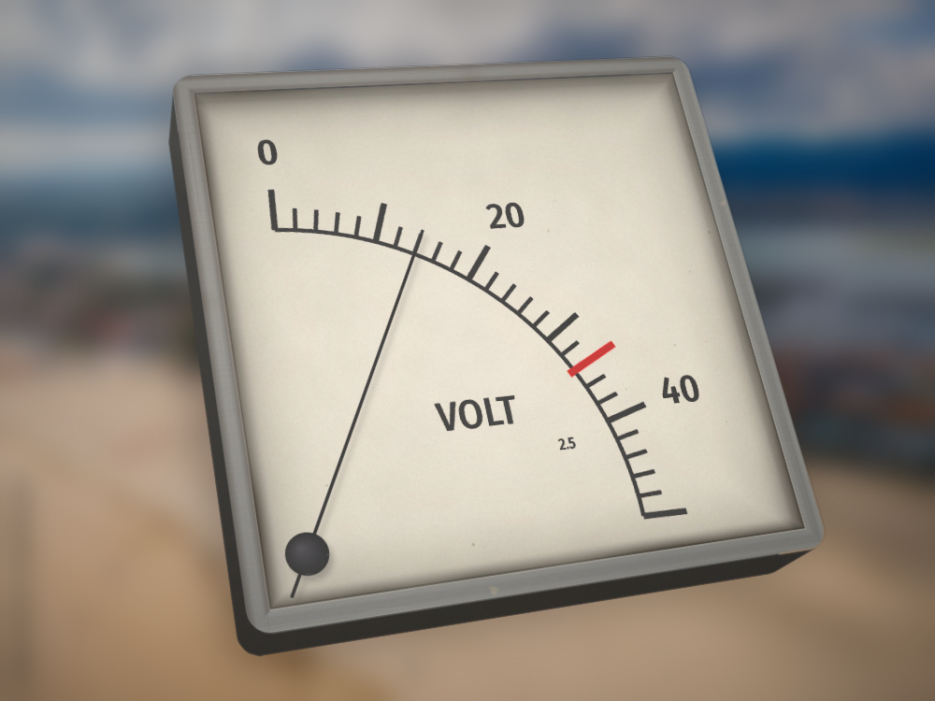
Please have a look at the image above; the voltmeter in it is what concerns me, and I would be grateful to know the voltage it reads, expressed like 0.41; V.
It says 14; V
